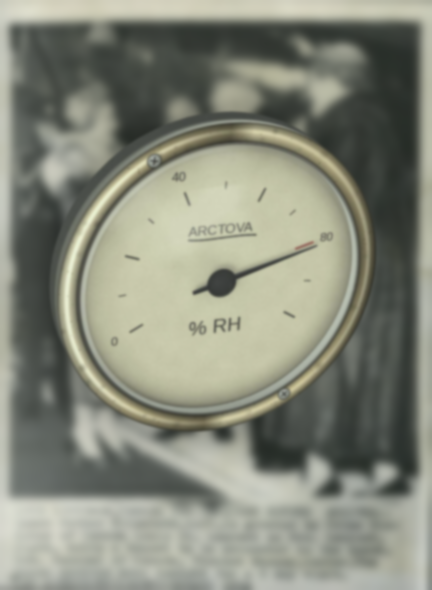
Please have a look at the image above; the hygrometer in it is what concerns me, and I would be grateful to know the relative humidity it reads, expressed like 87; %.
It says 80; %
